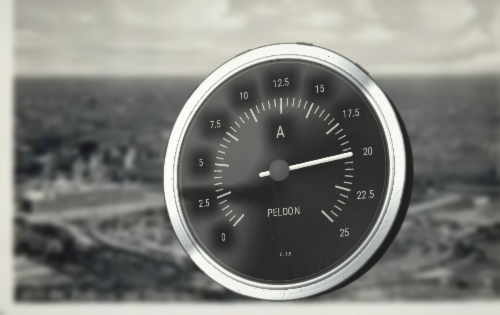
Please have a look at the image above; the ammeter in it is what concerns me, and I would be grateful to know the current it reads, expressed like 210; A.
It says 20; A
